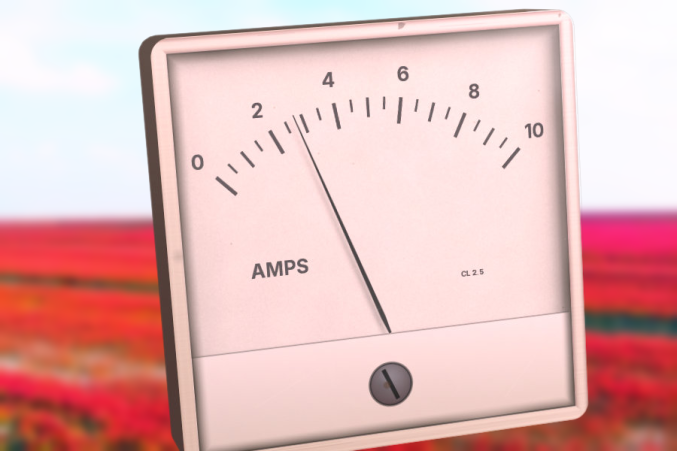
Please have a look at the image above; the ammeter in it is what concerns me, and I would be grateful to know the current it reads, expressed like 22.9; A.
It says 2.75; A
